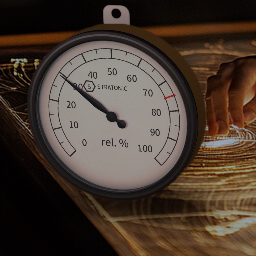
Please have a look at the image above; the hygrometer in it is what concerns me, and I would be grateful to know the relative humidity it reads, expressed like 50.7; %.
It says 30; %
